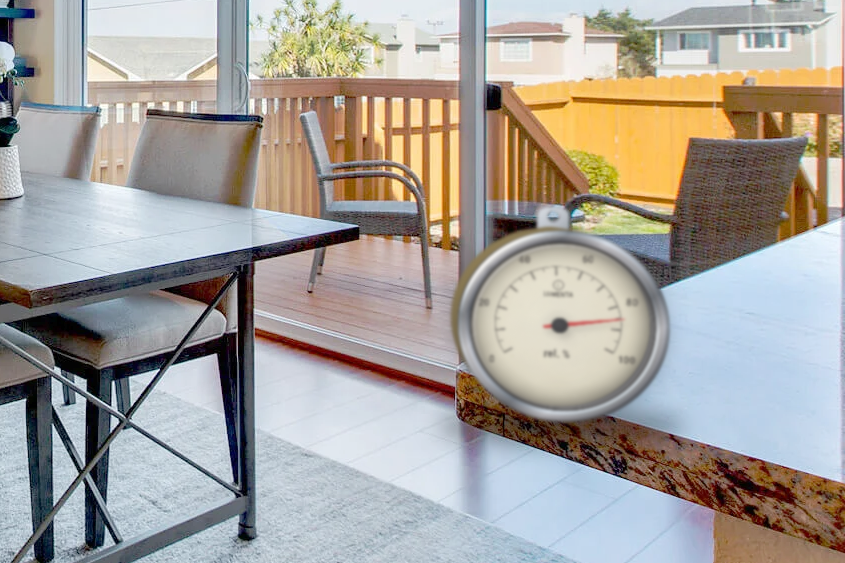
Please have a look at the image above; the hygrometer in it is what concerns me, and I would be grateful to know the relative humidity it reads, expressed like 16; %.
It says 85; %
